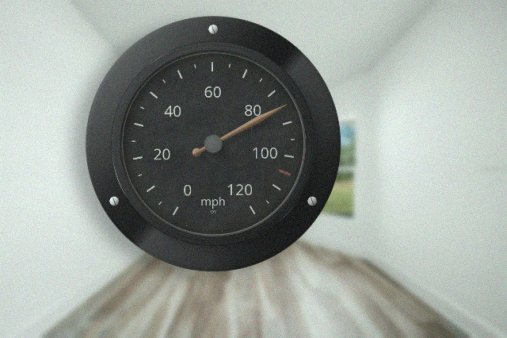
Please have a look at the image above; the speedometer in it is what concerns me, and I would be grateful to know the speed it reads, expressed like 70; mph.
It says 85; mph
